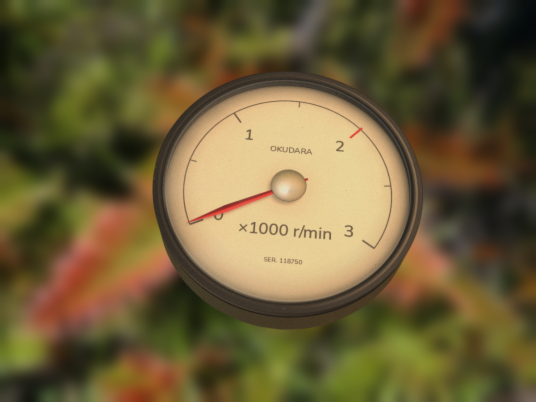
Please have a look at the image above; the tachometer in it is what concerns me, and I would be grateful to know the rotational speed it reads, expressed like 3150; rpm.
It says 0; rpm
